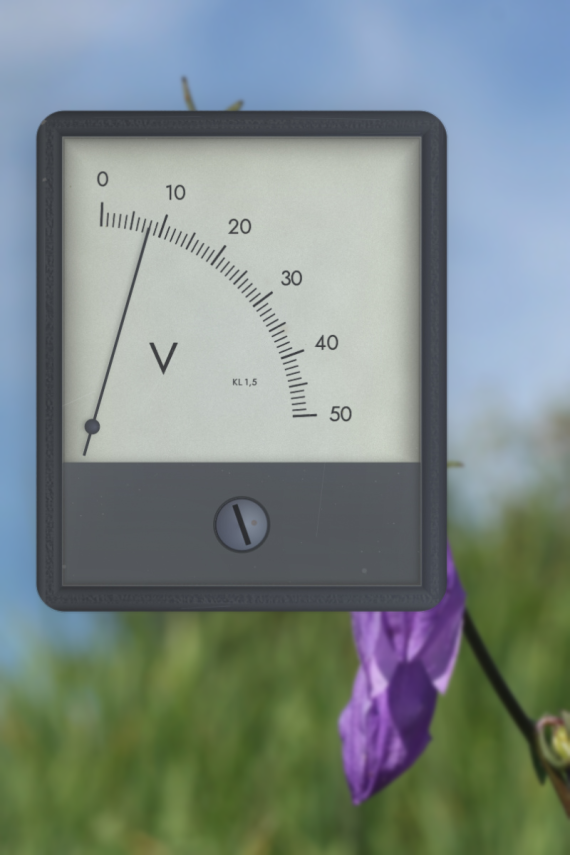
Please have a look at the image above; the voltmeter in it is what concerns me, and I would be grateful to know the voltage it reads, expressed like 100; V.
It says 8; V
